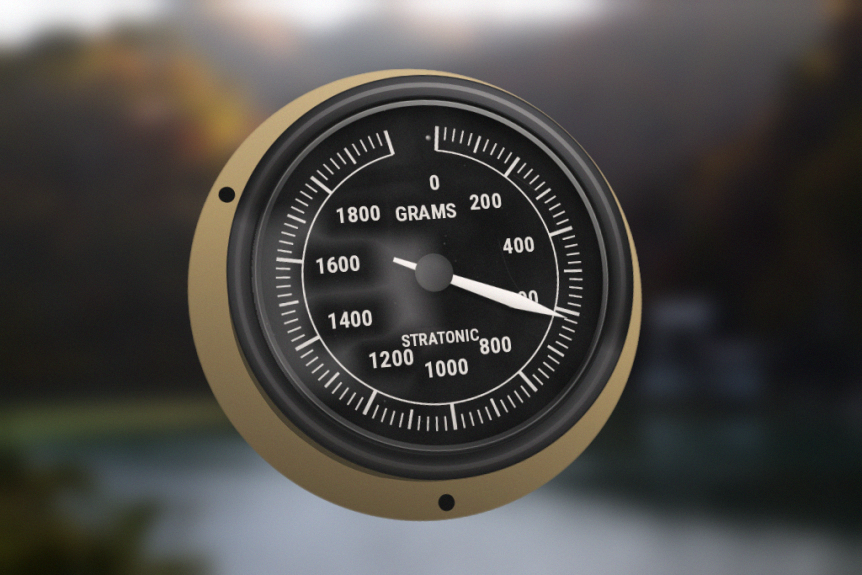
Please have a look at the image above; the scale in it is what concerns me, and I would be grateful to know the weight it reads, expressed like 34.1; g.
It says 620; g
